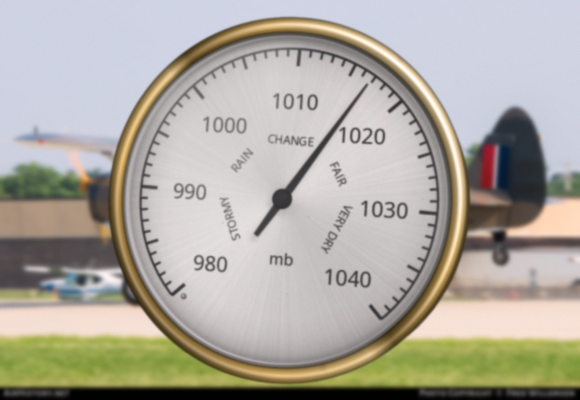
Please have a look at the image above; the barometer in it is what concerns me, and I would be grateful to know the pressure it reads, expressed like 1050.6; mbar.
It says 1017; mbar
